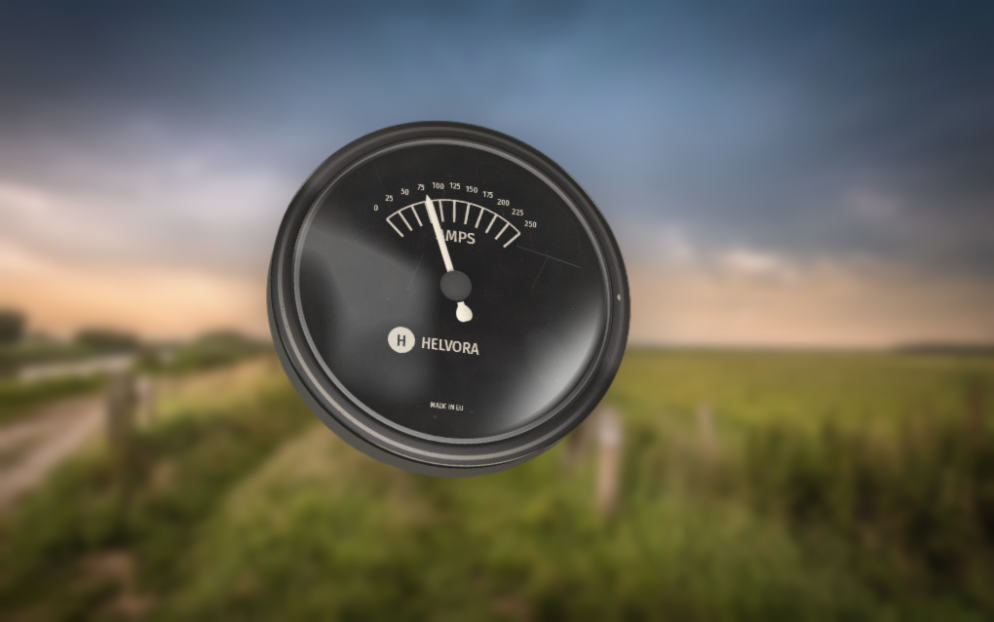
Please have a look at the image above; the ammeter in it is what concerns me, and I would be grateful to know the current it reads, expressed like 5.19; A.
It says 75; A
